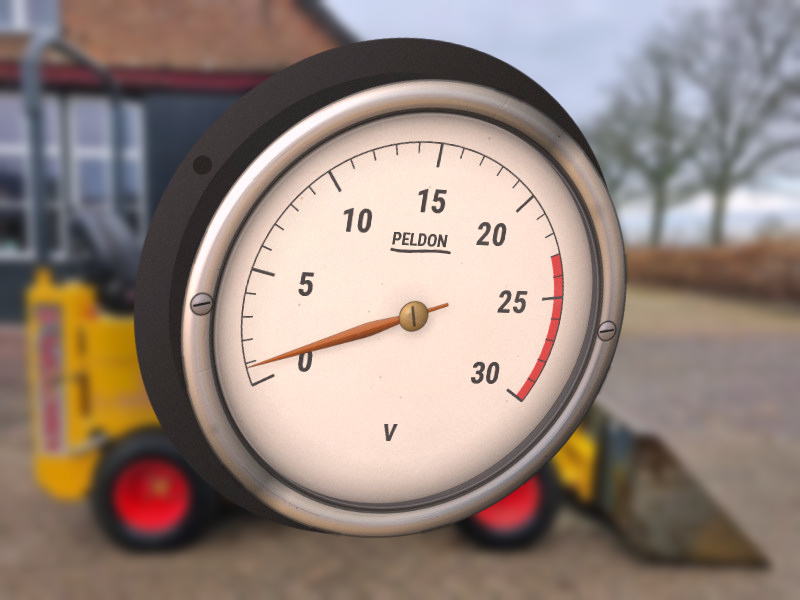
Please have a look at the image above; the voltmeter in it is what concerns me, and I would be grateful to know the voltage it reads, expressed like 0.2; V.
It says 1; V
